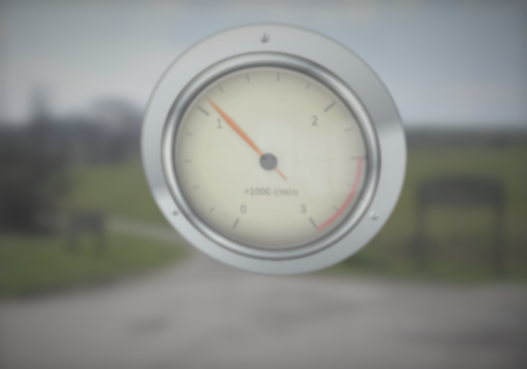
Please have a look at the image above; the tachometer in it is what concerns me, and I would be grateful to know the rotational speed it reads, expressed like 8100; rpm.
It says 1100; rpm
